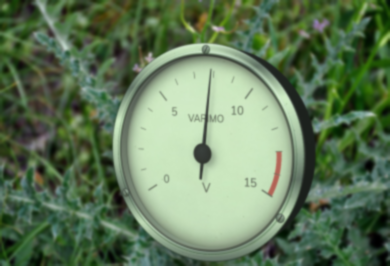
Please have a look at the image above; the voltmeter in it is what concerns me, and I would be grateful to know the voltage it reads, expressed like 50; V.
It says 8; V
